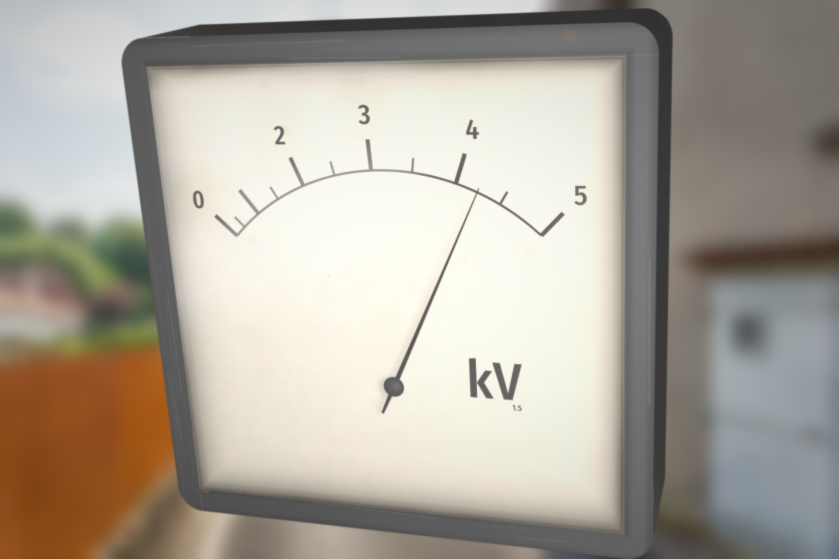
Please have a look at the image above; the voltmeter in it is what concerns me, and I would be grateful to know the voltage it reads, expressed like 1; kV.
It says 4.25; kV
